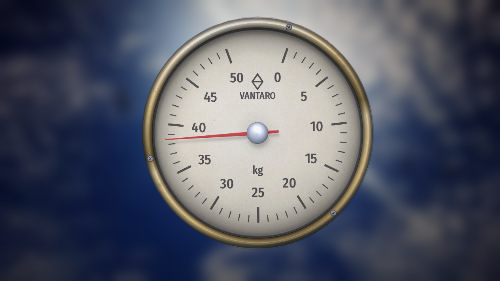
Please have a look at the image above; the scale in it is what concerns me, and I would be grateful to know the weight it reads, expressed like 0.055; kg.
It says 38.5; kg
